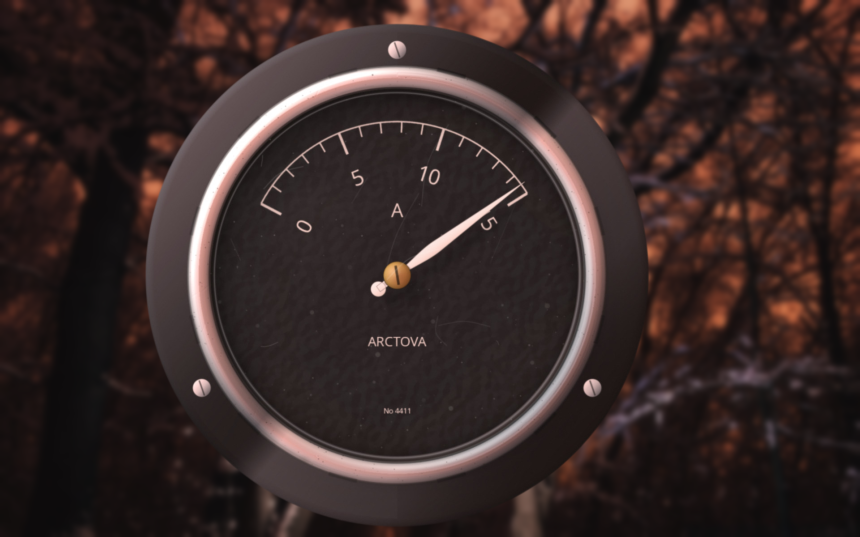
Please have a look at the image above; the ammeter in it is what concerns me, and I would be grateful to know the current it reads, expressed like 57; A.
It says 14.5; A
